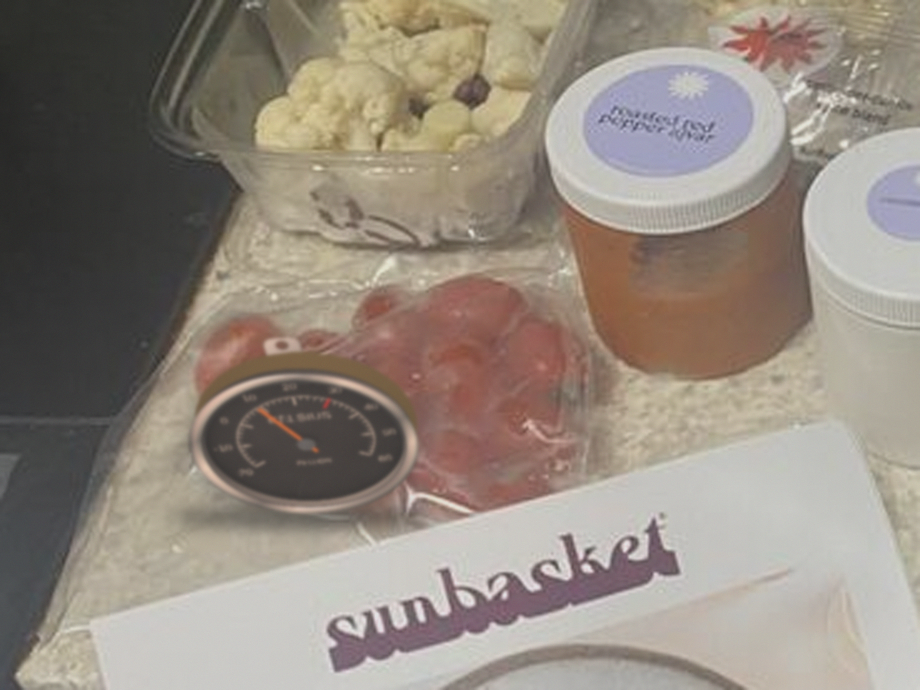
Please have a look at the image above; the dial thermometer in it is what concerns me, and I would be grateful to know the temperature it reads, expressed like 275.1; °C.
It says 10; °C
